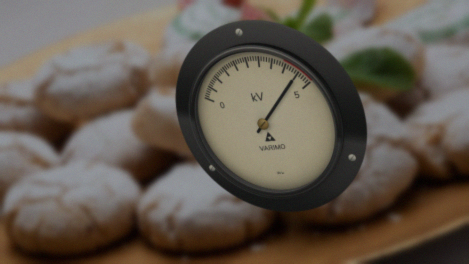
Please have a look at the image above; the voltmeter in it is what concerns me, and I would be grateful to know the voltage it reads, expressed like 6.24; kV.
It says 4.5; kV
